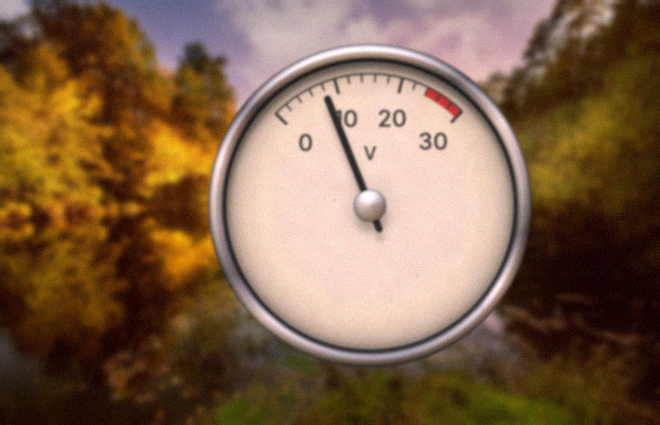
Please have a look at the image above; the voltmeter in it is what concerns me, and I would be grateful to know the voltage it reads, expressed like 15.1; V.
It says 8; V
